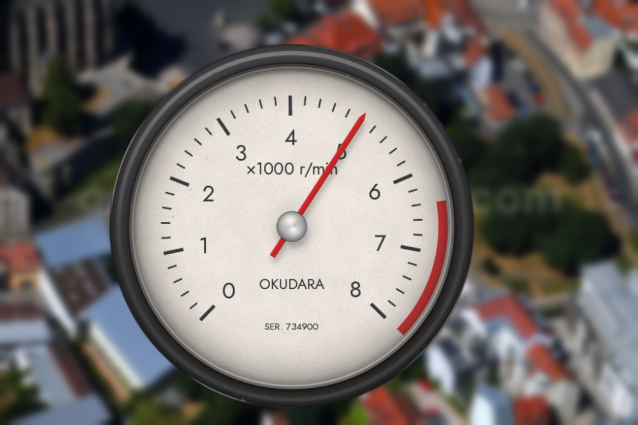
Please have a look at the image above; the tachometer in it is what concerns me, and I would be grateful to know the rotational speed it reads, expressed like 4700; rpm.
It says 5000; rpm
